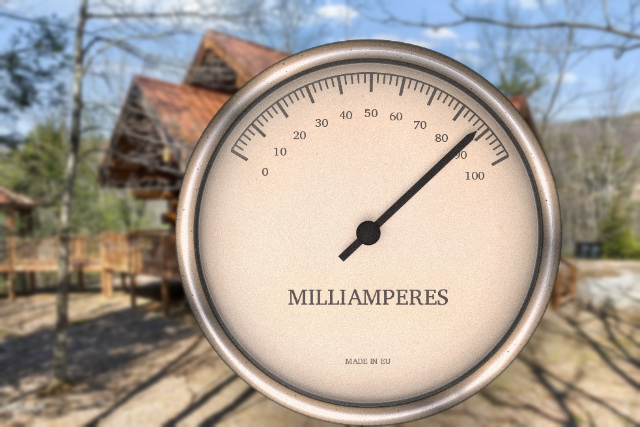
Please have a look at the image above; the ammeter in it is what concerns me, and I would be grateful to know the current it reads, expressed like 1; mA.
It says 88; mA
